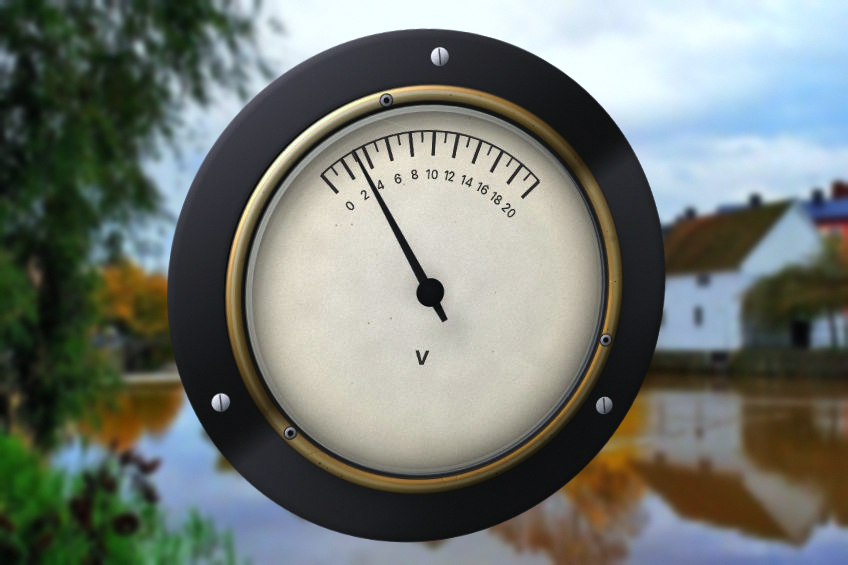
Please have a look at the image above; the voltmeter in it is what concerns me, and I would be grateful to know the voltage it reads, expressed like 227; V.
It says 3; V
